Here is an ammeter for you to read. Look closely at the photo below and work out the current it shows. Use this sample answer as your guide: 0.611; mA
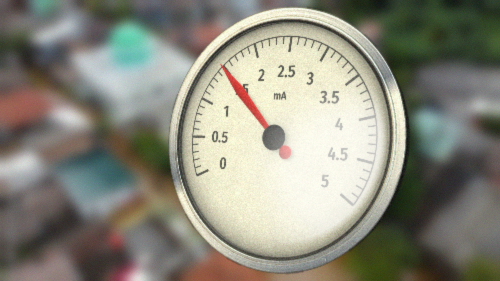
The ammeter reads 1.5; mA
